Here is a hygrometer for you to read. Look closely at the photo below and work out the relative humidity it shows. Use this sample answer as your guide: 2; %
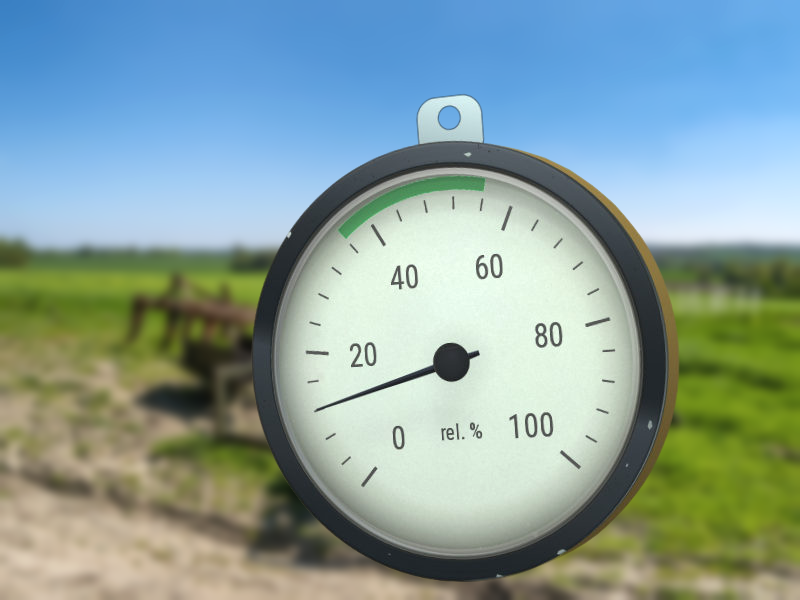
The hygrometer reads 12; %
